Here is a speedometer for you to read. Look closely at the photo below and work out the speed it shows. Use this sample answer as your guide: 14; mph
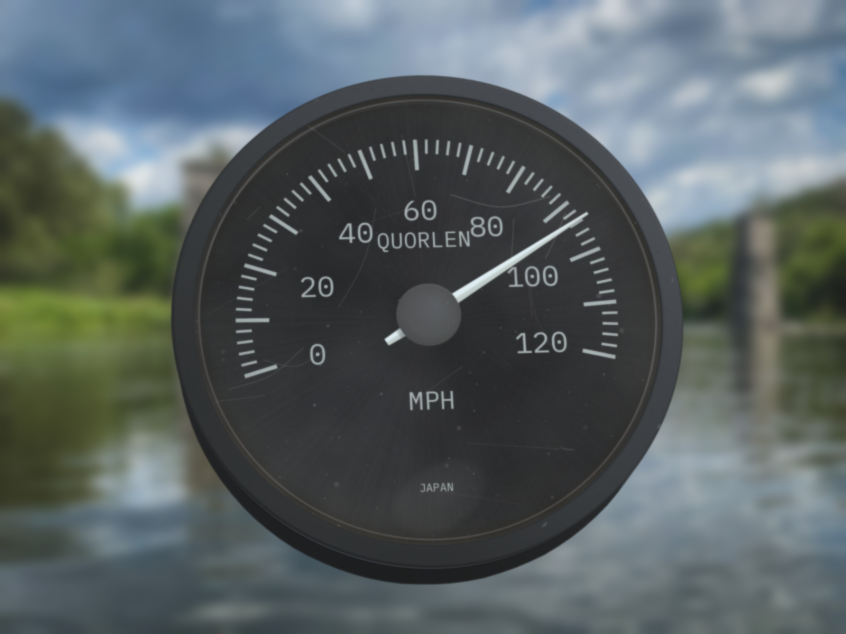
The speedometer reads 94; mph
